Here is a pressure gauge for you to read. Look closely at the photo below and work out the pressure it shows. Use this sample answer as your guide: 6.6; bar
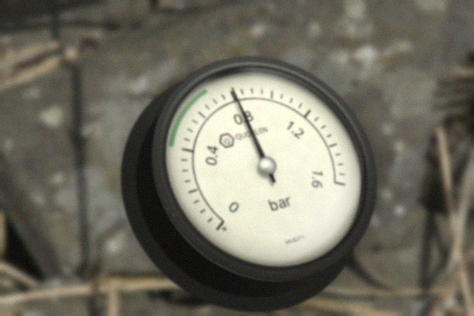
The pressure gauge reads 0.8; bar
